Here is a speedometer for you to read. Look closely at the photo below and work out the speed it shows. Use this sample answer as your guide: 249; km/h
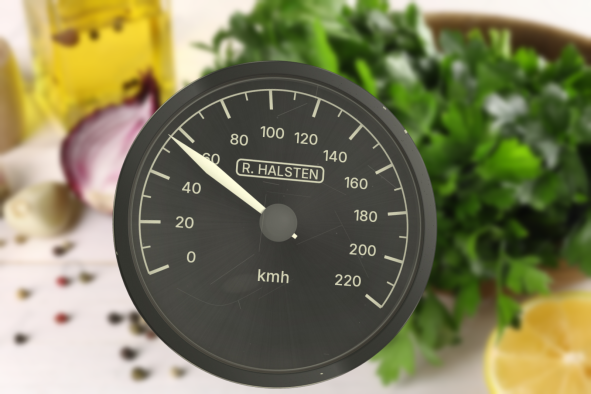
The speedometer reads 55; km/h
